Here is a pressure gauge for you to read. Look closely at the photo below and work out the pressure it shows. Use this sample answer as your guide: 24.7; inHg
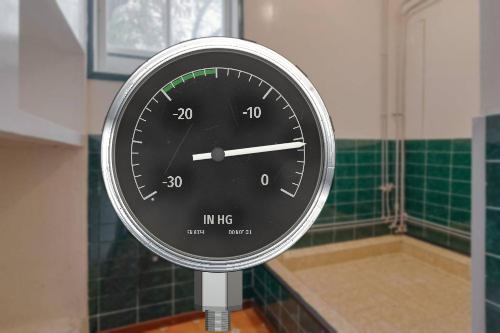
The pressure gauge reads -4.5; inHg
